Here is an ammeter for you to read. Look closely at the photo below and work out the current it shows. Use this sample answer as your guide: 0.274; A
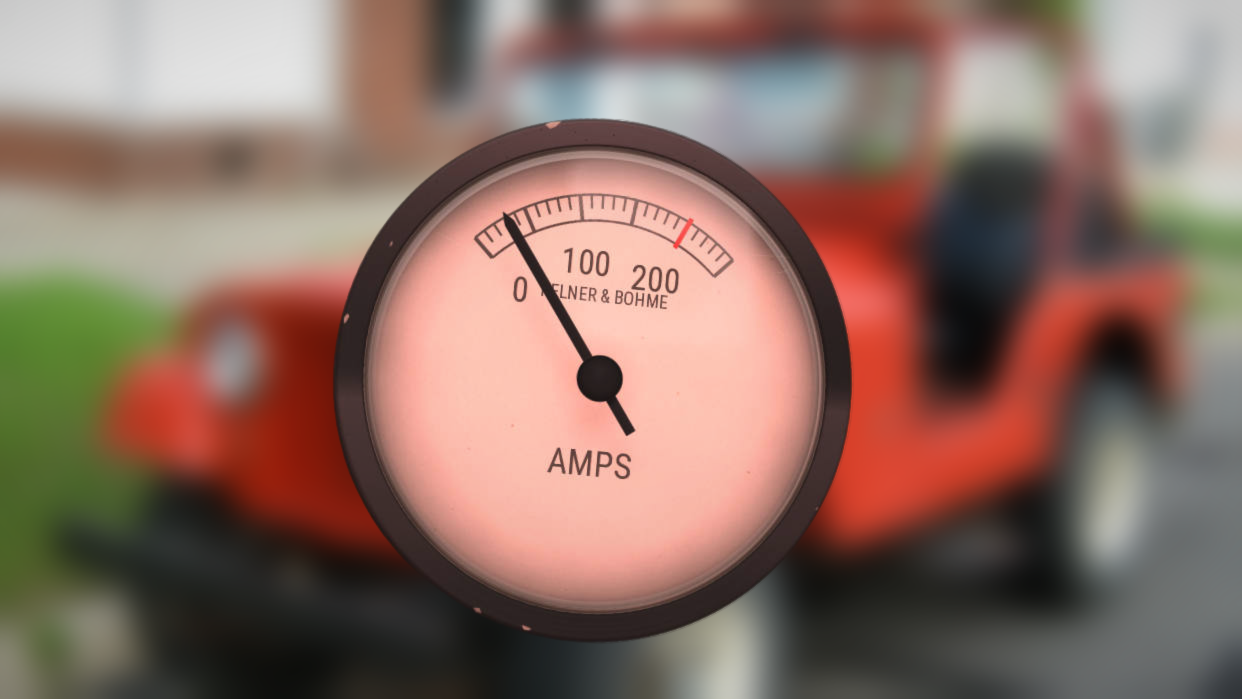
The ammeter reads 30; A
